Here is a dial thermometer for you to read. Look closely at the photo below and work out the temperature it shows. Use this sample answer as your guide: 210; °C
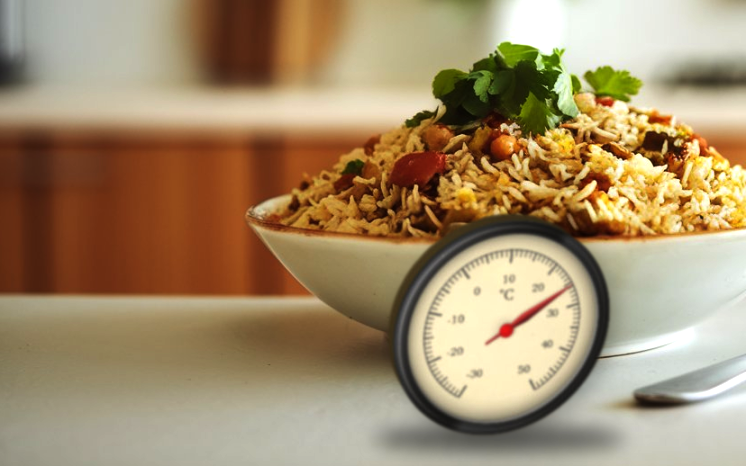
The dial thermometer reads 25; °C
